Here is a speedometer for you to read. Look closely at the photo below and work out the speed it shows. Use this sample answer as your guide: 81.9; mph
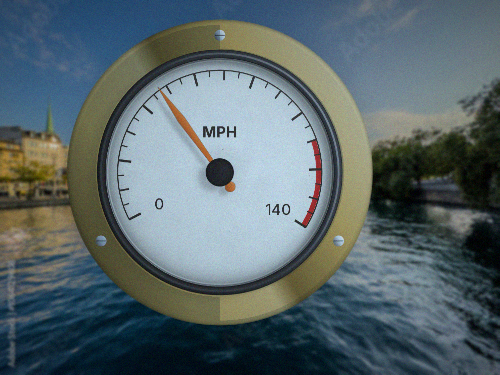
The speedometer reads 47.5; mph
